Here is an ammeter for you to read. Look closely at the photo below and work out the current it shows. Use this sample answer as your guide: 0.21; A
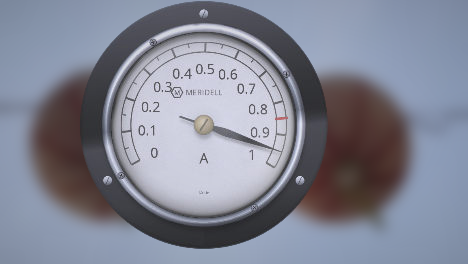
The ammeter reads 0.95; A
